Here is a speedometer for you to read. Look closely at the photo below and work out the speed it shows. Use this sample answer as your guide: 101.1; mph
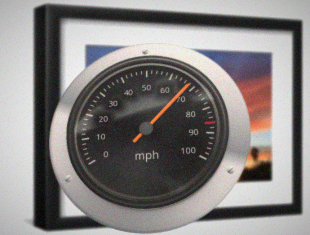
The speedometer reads 68; mph
